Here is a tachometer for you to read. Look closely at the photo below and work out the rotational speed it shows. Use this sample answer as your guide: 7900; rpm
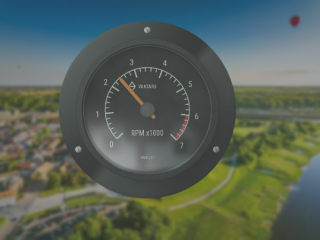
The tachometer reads 2400; rpm
